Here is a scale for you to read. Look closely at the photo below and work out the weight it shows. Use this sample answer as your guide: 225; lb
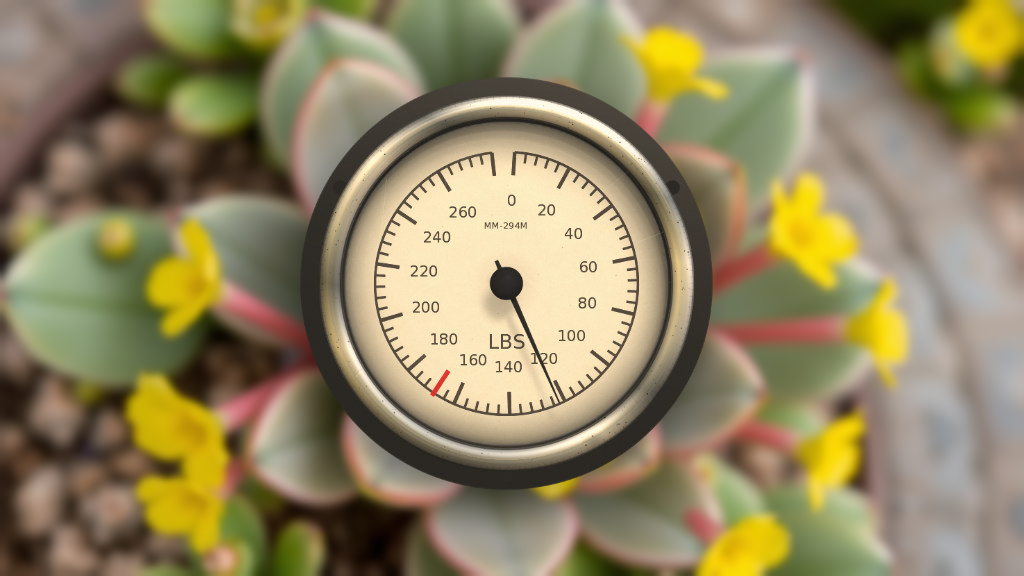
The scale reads 122; lb
